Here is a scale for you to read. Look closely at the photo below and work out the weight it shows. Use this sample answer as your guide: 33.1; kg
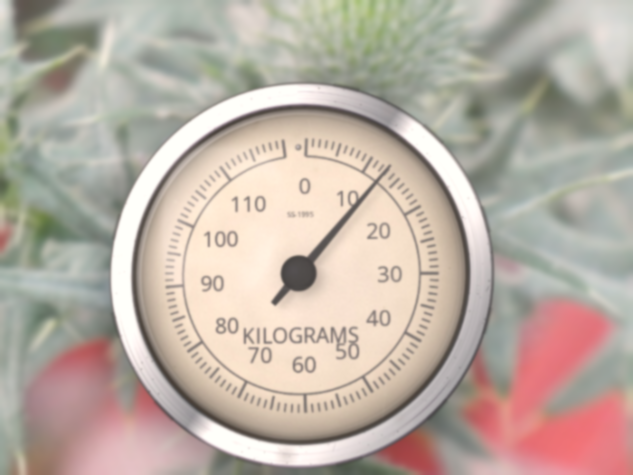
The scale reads 13; kg
